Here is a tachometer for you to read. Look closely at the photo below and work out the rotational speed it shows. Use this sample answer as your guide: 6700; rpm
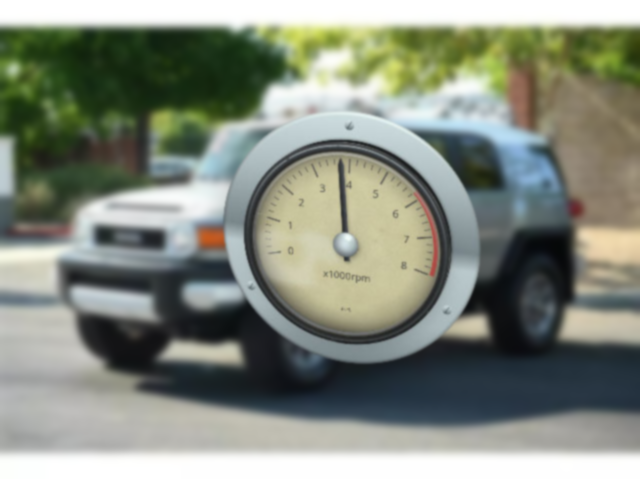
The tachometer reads 3800; rpm
